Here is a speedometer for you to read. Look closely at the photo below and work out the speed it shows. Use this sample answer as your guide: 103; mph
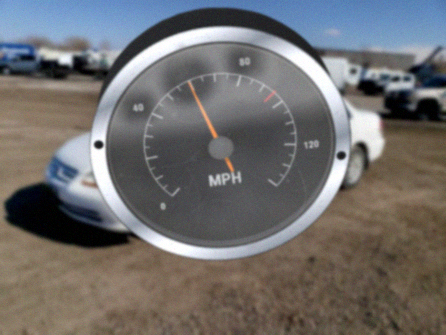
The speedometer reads 60; mph
